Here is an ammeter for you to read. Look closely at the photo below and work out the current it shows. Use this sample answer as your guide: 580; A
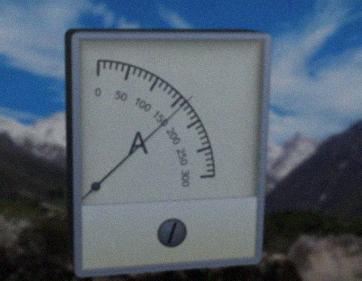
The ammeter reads 160; A
